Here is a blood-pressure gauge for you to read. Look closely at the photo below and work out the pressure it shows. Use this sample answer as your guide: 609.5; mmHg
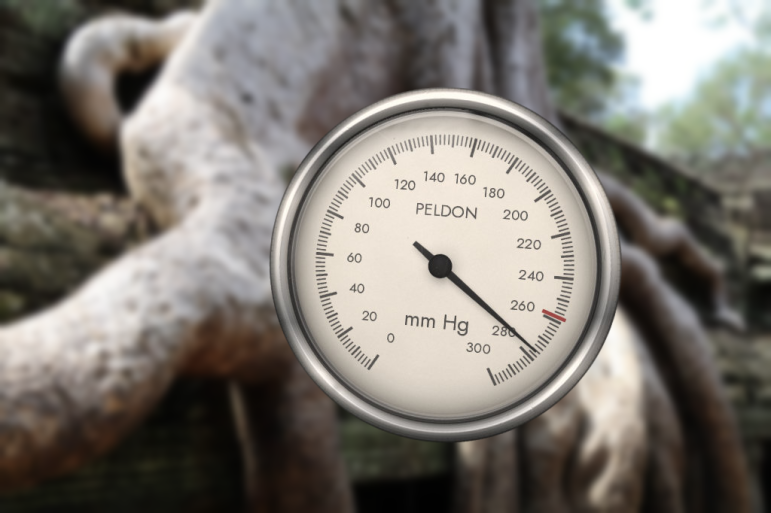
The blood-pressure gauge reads 276; mmHg
